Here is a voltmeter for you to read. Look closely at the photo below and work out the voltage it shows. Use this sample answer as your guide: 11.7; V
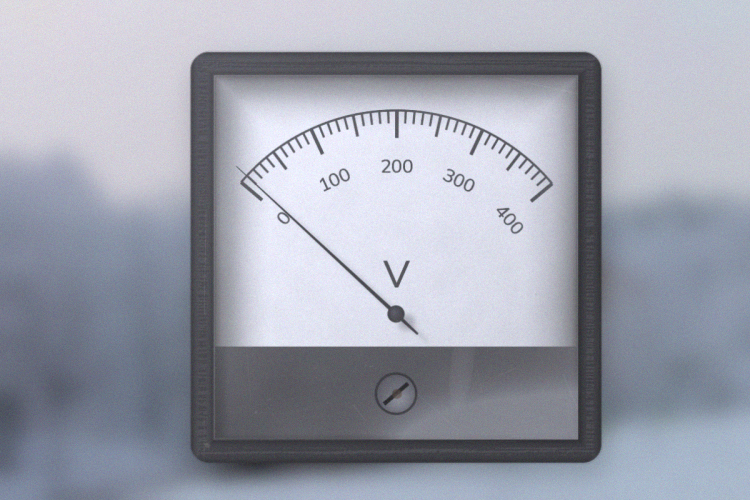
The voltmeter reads 10; V
